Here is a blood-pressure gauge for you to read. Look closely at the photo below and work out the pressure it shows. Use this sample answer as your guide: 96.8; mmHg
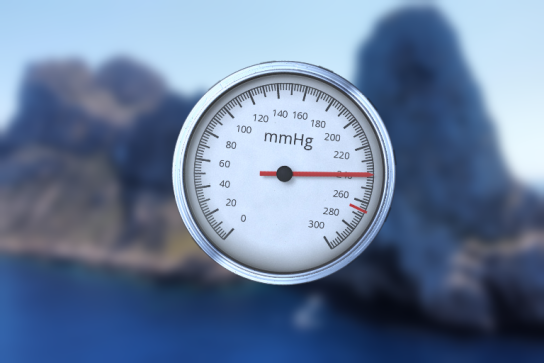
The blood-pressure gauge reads 240; mmHg
